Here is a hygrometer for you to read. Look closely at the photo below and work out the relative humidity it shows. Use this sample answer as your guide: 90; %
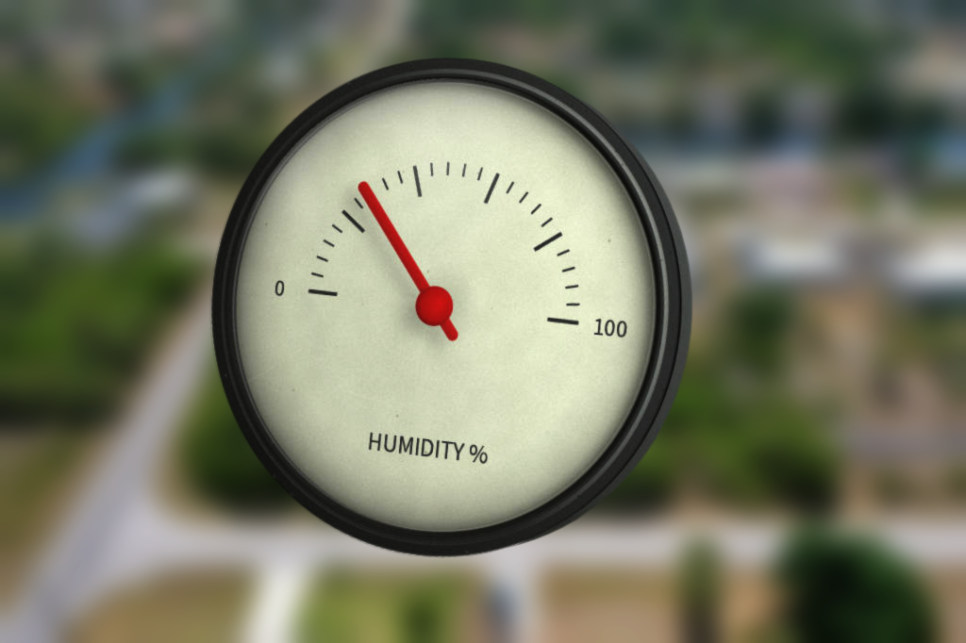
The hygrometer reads 28; %
